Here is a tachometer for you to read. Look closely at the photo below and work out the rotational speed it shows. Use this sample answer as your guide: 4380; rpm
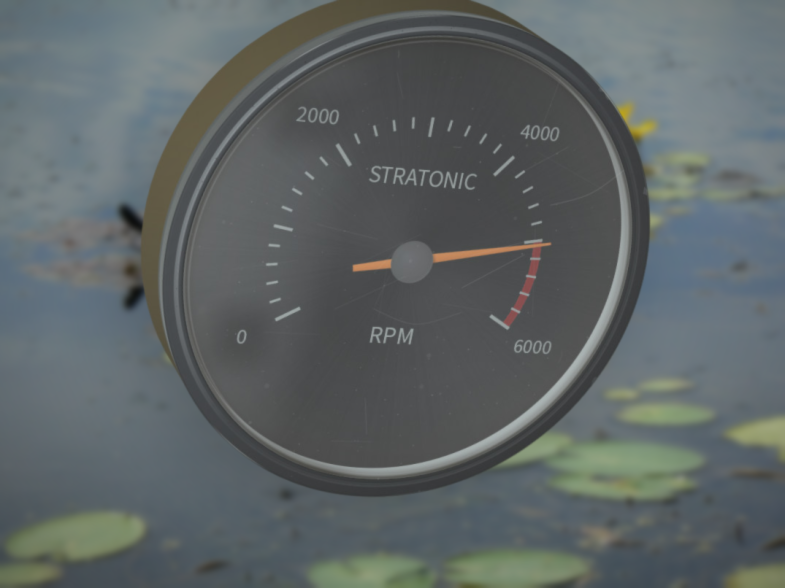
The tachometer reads 5000; rpm
